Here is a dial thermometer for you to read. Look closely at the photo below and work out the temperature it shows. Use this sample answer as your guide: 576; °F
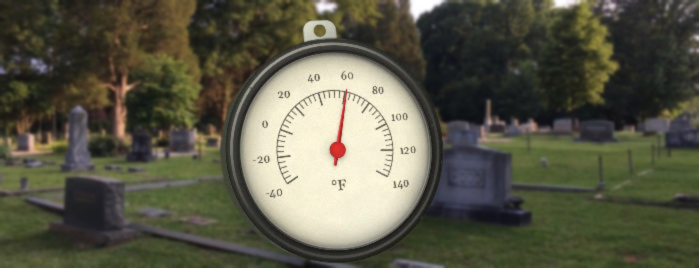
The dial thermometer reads 60; °F
